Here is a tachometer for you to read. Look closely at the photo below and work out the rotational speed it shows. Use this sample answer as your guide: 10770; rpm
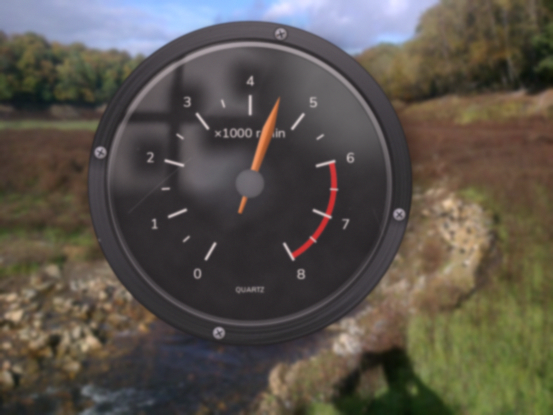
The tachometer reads 4500; rpm
